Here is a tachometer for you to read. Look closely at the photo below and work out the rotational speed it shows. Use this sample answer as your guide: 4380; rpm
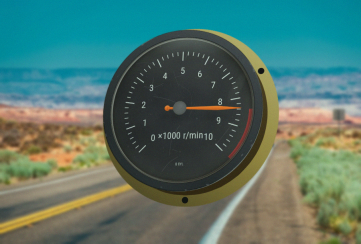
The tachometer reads 8400; rpm
